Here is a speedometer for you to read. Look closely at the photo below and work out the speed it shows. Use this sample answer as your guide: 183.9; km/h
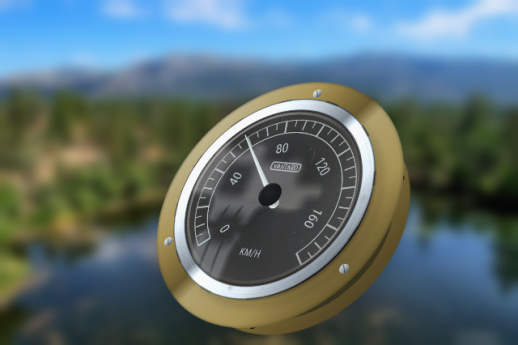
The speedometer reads 60; km/h
